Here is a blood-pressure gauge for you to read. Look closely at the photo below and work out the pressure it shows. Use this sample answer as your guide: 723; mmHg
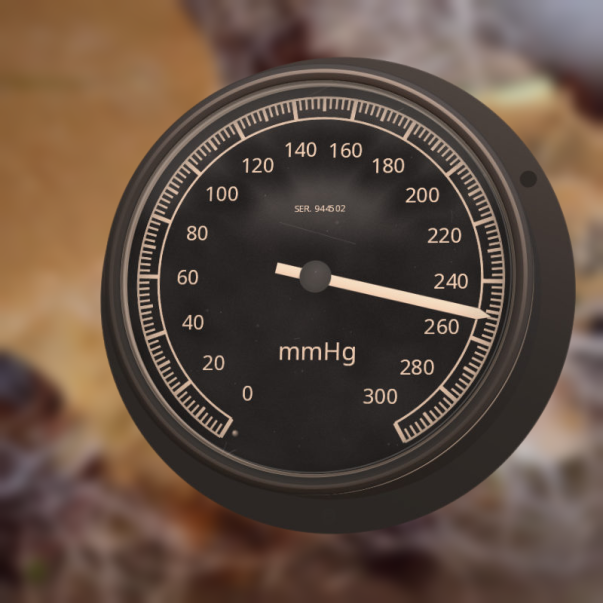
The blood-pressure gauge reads 252; mmHg
